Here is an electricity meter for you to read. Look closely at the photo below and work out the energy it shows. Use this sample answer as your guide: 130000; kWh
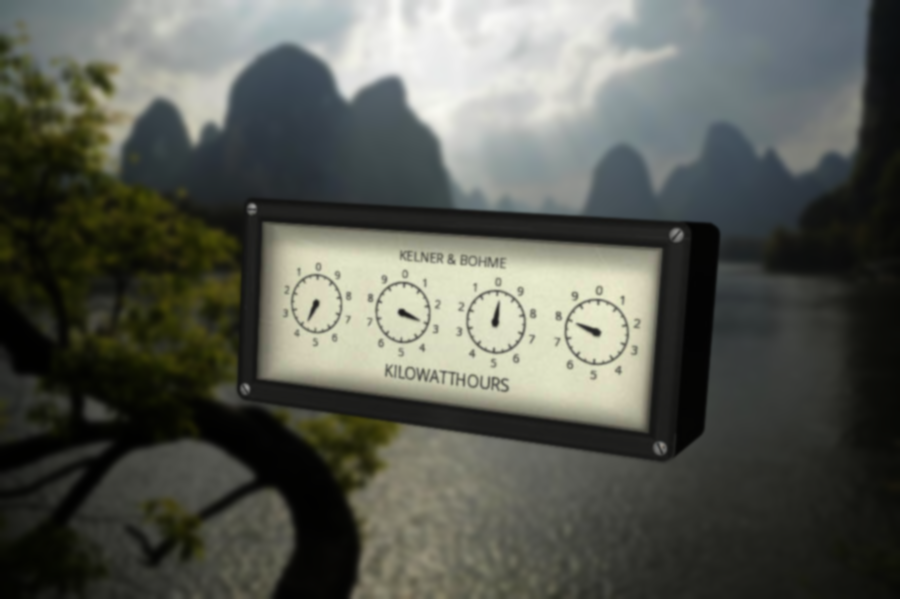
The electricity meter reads 4298; kWh
